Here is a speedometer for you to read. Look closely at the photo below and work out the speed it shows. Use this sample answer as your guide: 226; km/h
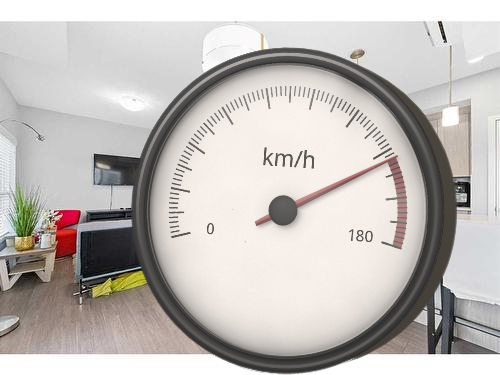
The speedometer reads 144; km/h
